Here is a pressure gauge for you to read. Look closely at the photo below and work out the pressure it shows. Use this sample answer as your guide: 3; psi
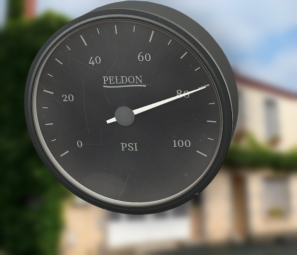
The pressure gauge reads 80; psi
